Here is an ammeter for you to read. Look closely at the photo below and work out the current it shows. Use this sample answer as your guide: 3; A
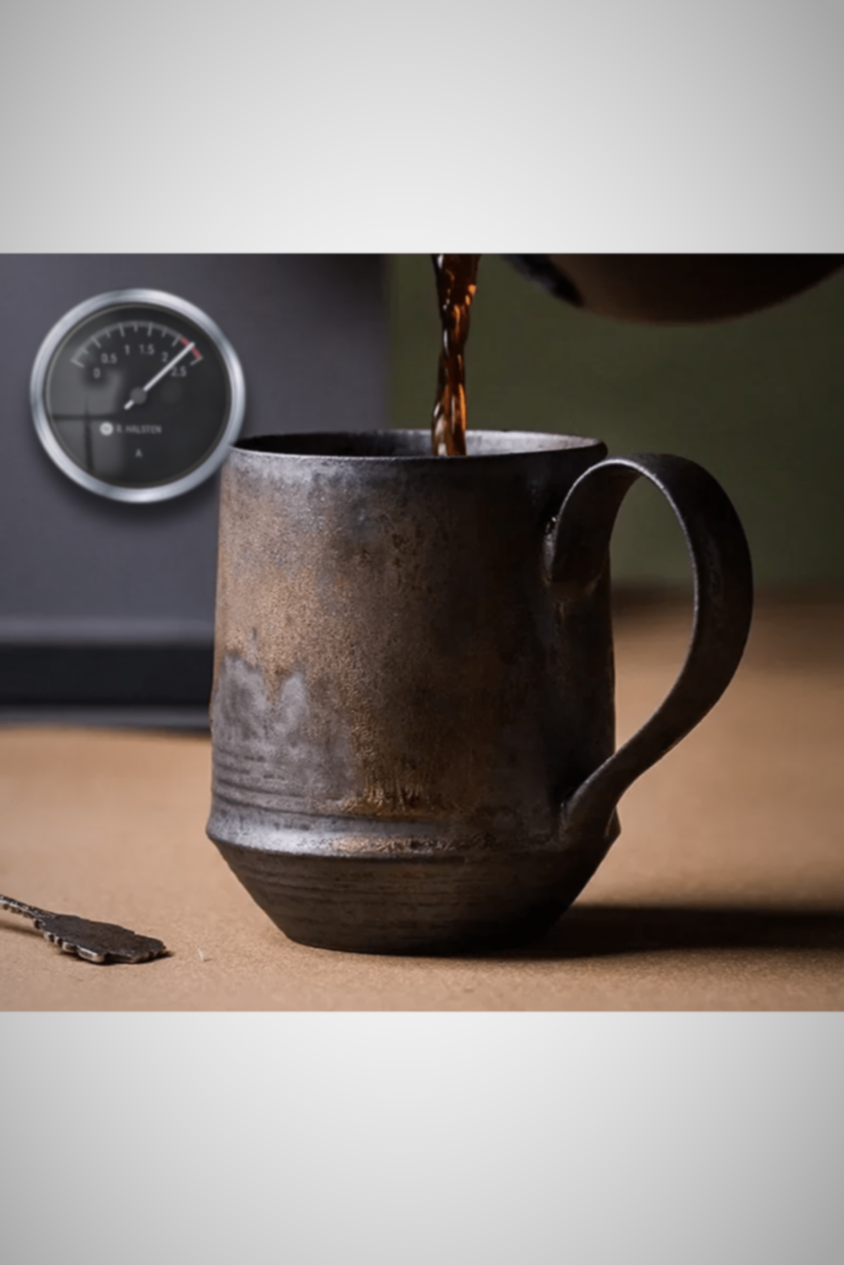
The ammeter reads 2.25; A
